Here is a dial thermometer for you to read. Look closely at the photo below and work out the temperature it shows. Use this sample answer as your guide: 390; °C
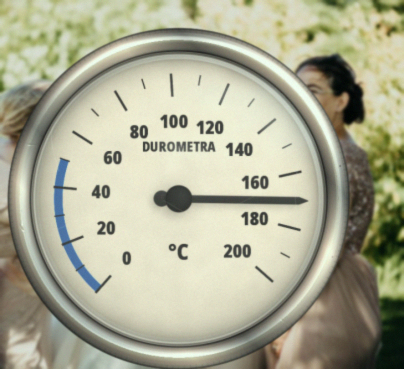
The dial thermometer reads 170; °C
